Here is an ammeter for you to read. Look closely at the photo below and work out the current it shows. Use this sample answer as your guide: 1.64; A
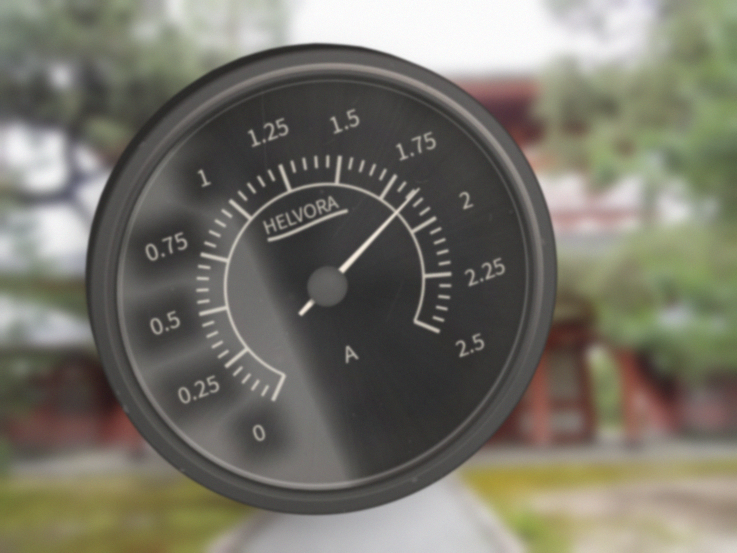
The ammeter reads 1.85; A
